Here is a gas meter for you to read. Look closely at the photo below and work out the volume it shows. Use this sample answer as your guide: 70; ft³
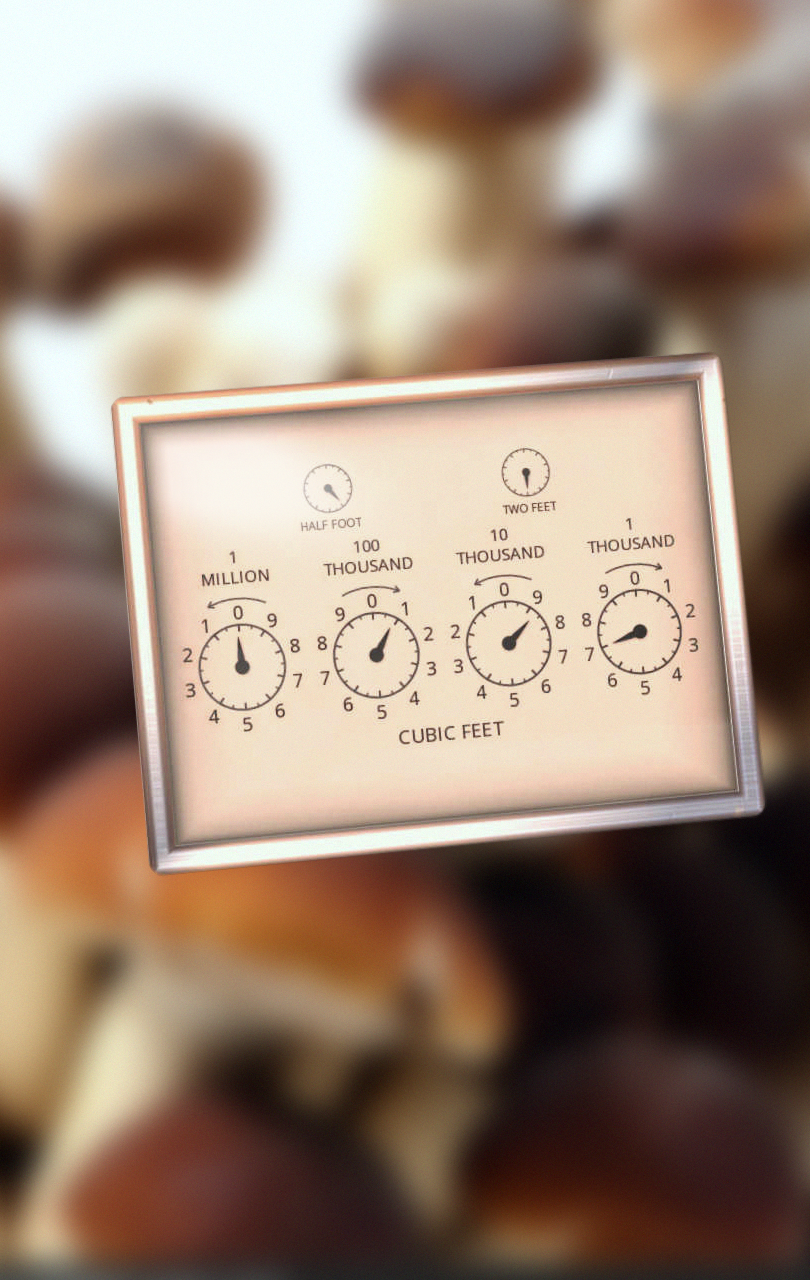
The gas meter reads 8700; ft³
